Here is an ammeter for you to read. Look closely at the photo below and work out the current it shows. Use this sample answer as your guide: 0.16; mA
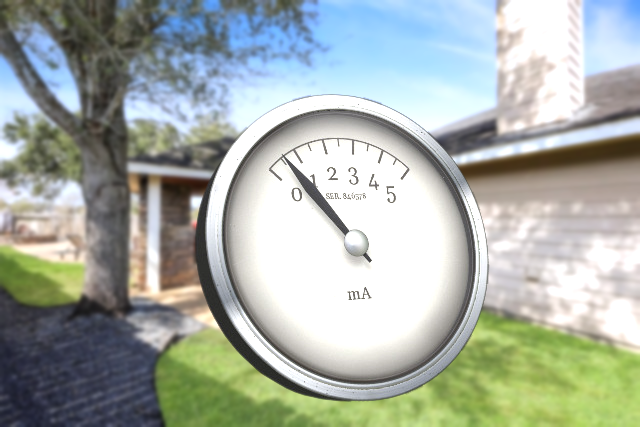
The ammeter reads 0.5; mA
